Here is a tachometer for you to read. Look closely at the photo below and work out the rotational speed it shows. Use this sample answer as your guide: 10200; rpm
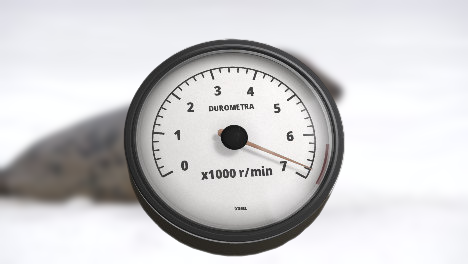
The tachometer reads 6800; rpm
